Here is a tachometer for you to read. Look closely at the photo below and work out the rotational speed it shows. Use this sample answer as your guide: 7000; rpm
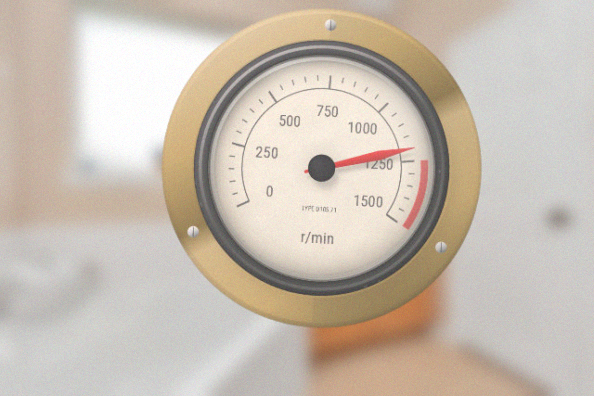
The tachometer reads 1200; rpm
